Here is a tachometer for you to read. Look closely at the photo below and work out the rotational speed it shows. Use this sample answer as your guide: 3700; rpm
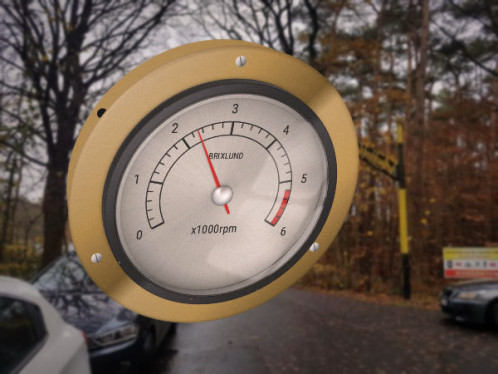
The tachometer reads 2300; rpm
